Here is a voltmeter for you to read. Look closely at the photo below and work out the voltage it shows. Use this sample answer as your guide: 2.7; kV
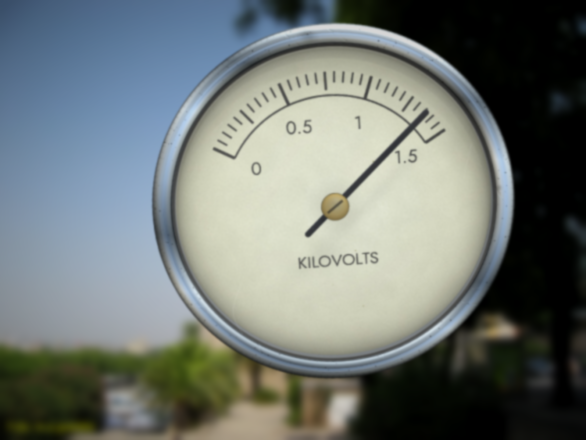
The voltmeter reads 1.35; kV
